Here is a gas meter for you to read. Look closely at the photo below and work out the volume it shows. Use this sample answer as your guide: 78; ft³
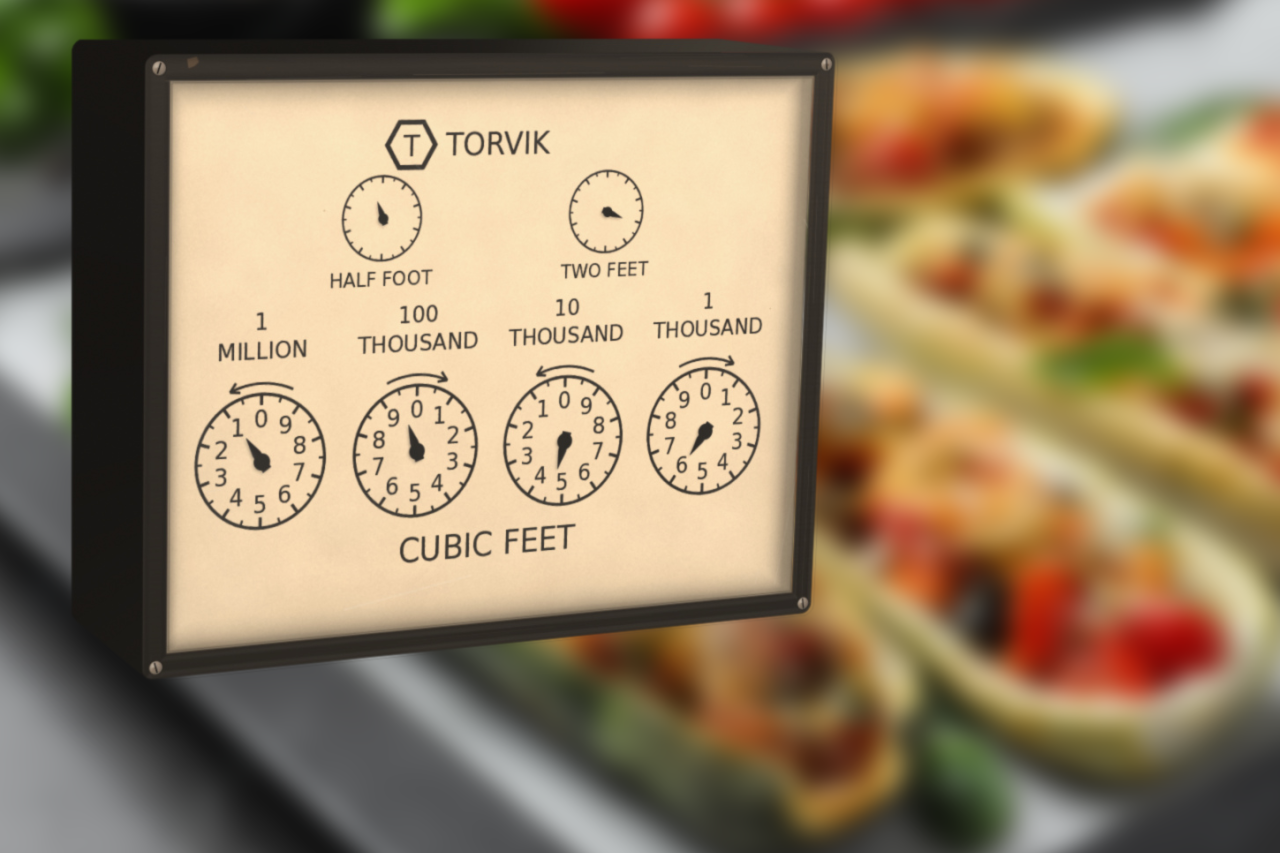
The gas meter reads 94600; ft³
